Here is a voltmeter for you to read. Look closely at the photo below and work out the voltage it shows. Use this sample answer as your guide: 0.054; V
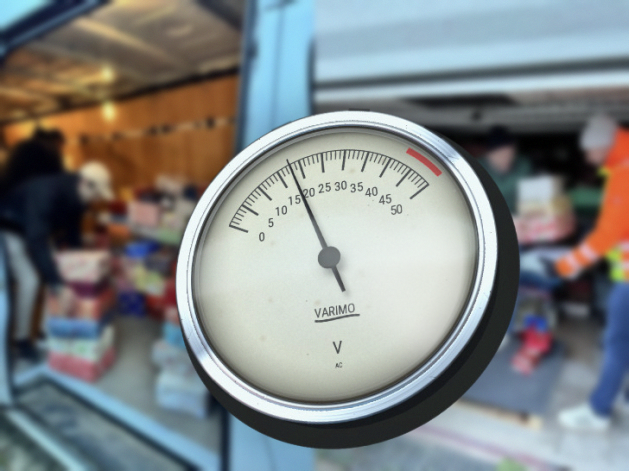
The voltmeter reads 18; V
